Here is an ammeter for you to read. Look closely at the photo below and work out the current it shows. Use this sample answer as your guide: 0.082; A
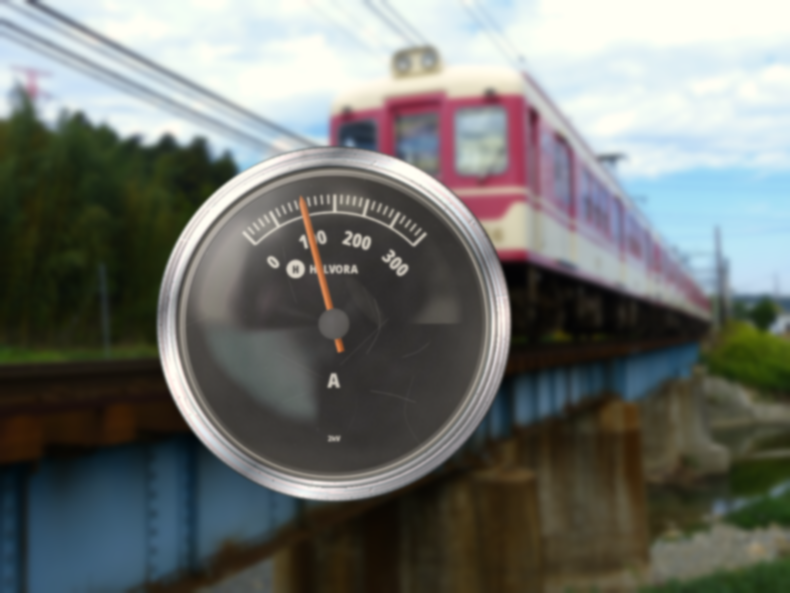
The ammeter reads 100; A
